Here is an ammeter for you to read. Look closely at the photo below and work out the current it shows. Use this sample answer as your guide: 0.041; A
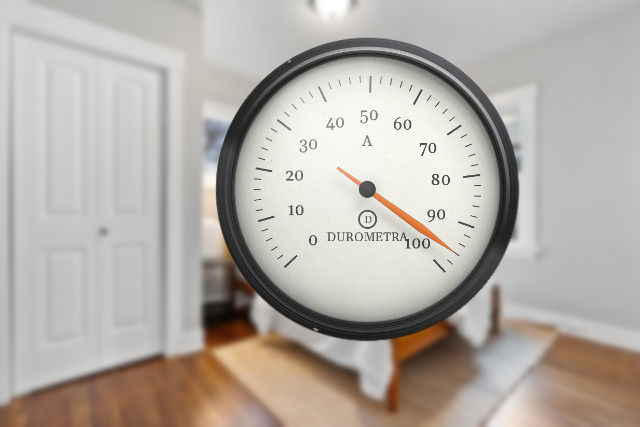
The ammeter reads 96; A
